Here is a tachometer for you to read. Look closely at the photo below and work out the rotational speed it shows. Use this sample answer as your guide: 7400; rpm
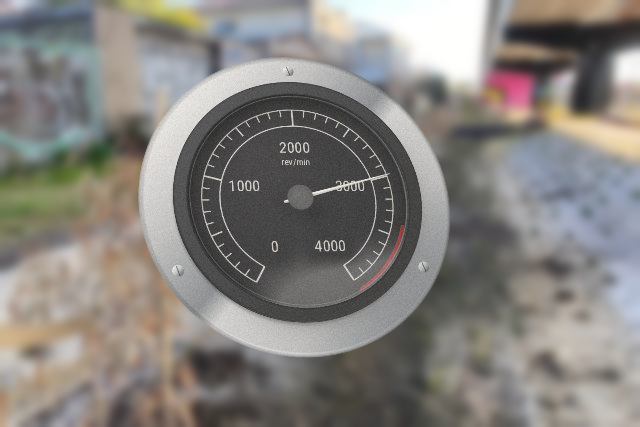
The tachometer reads 3000; rpm
